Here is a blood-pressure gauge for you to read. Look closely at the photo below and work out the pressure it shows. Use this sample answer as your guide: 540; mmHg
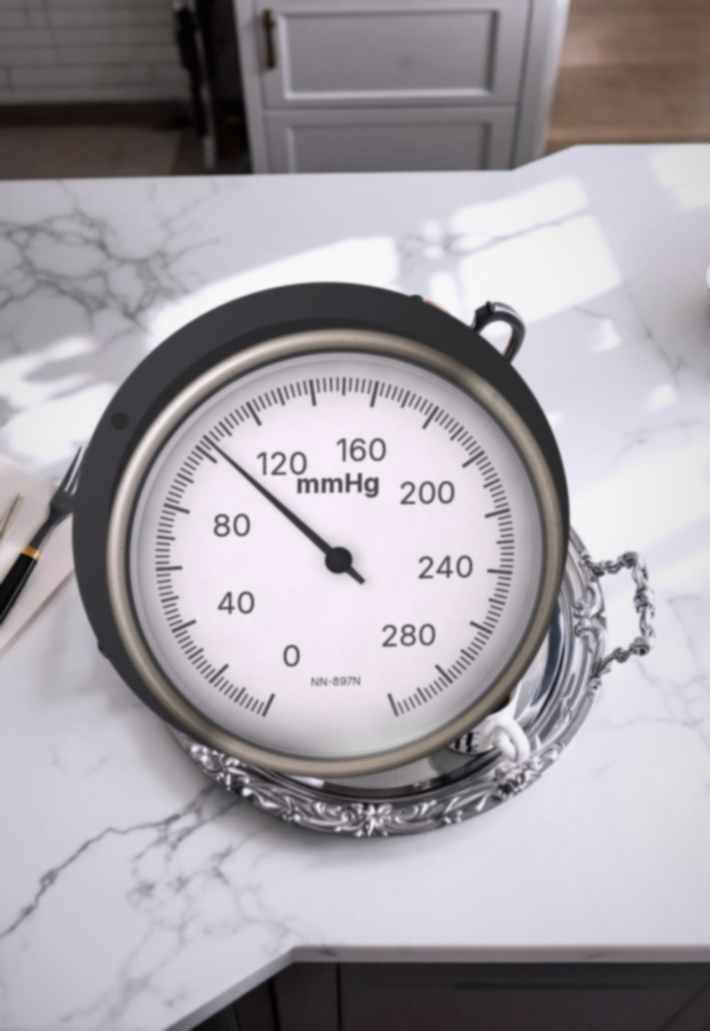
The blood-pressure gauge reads 104; mmHg
